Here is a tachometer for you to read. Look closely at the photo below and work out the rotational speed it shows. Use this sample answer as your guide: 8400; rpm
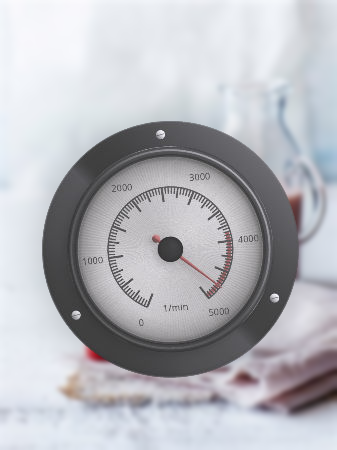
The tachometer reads 4750; rpm
